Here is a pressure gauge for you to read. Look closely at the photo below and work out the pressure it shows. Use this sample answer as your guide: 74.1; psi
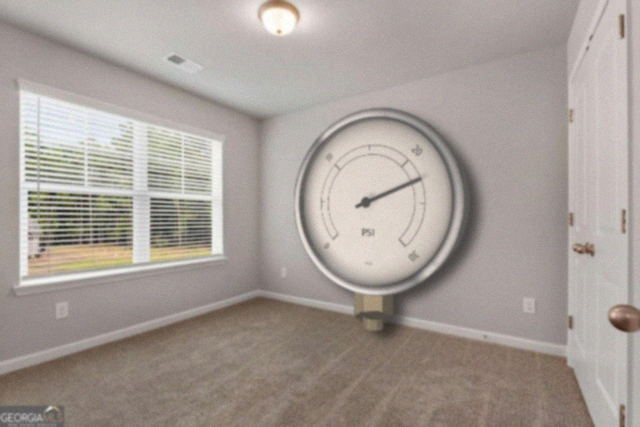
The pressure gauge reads 22.5; psi
